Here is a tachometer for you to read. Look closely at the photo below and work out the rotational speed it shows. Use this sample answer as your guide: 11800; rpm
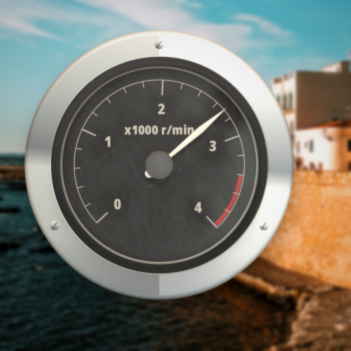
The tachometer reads 2700; rpm
